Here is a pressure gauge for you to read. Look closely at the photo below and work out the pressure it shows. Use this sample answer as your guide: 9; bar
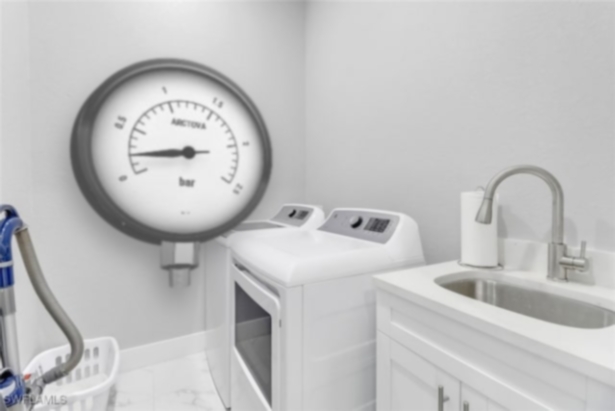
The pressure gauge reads 0.2; bar
